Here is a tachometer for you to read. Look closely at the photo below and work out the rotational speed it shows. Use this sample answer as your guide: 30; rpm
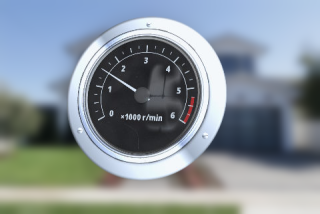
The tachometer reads 1500; rpm
